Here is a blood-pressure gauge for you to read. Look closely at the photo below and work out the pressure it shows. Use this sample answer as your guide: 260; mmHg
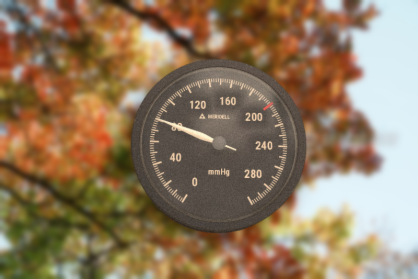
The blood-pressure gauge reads 80; mmHg
